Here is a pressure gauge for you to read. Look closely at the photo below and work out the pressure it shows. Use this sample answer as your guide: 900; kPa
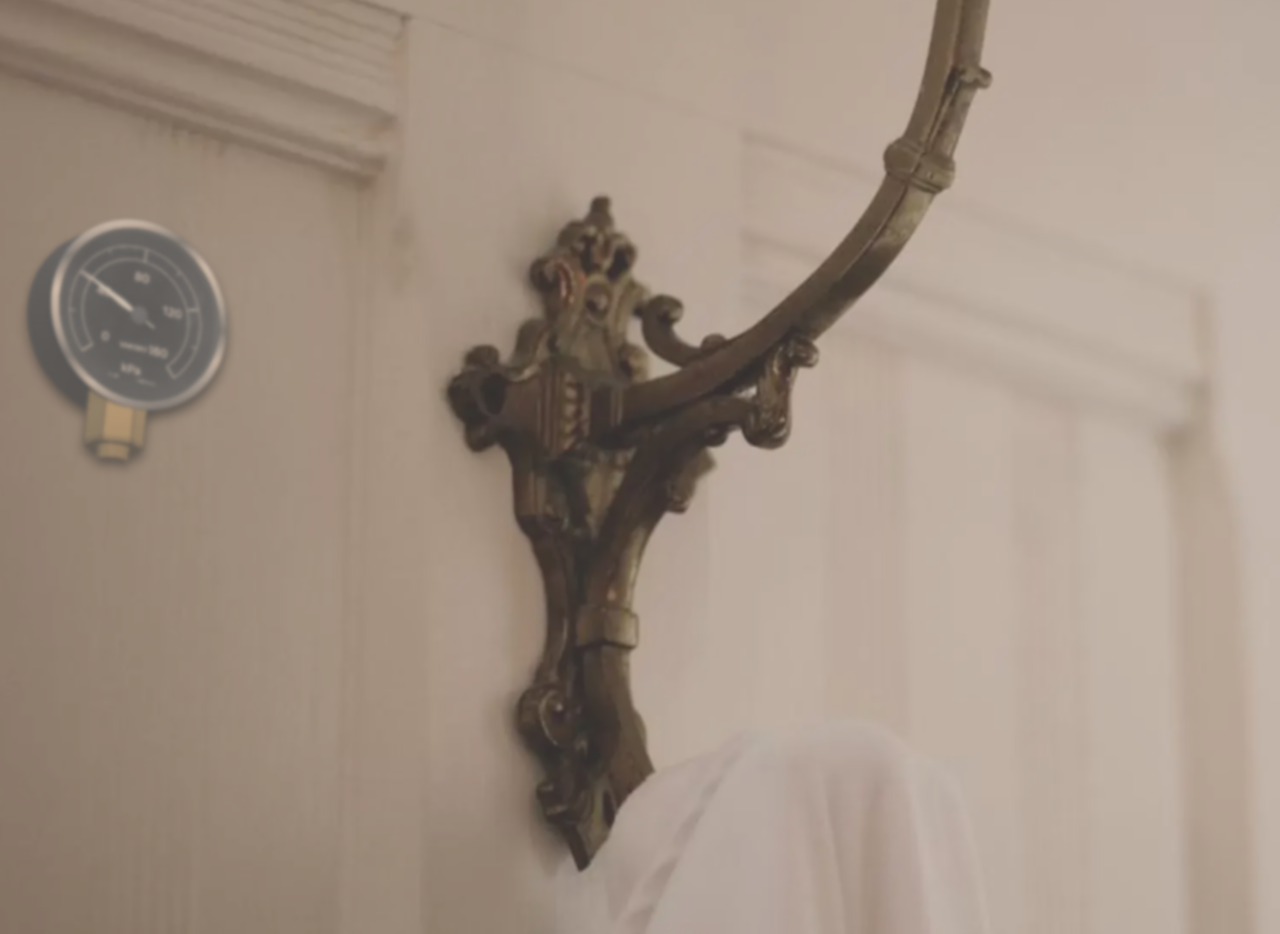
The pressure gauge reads 40; kPa
